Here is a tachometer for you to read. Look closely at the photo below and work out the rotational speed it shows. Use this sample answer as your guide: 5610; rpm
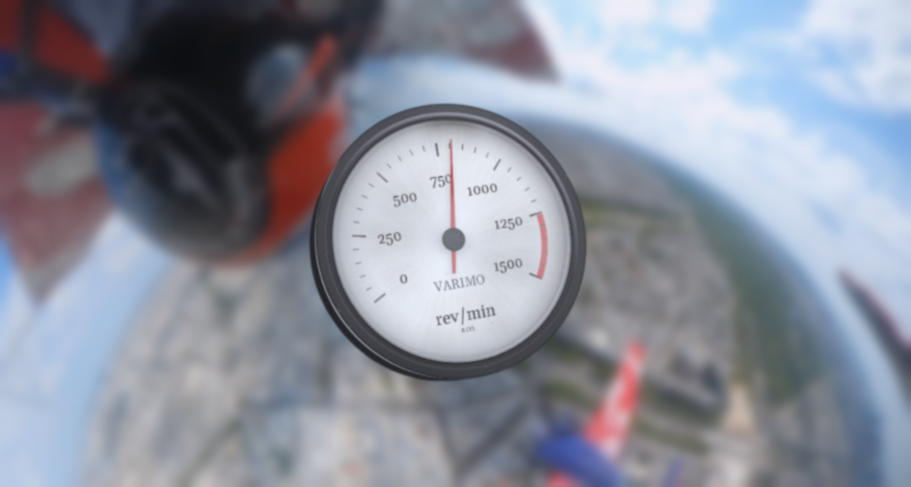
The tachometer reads 800; rpm
